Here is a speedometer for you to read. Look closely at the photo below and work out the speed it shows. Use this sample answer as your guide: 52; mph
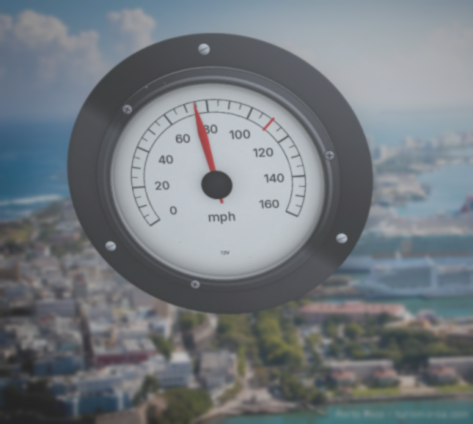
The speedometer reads 75; mph
